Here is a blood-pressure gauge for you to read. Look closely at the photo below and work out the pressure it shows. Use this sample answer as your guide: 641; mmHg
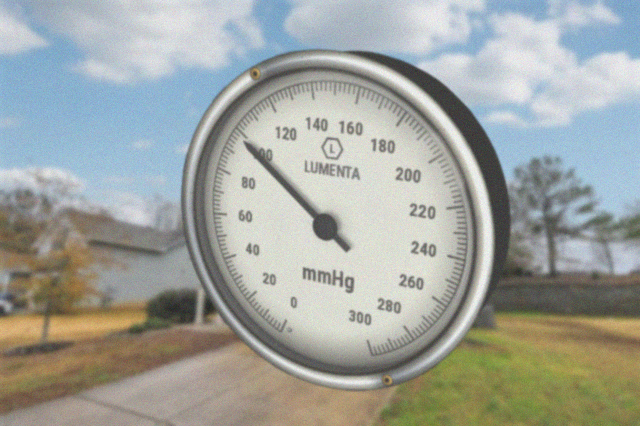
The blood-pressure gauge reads 100; mmHg
